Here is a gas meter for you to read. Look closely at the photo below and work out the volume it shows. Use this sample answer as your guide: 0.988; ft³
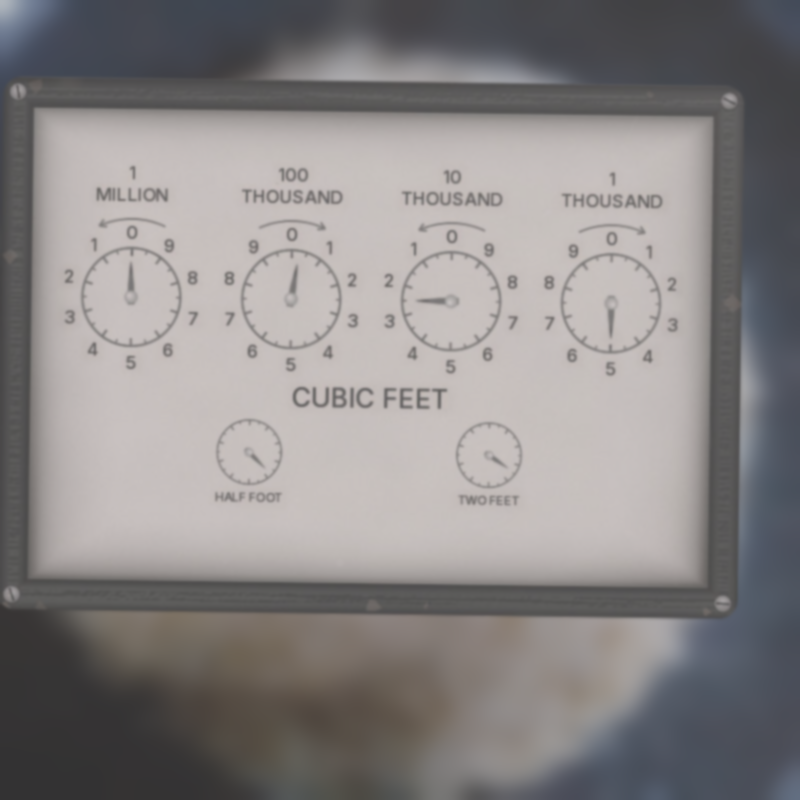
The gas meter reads 2500; ft³
